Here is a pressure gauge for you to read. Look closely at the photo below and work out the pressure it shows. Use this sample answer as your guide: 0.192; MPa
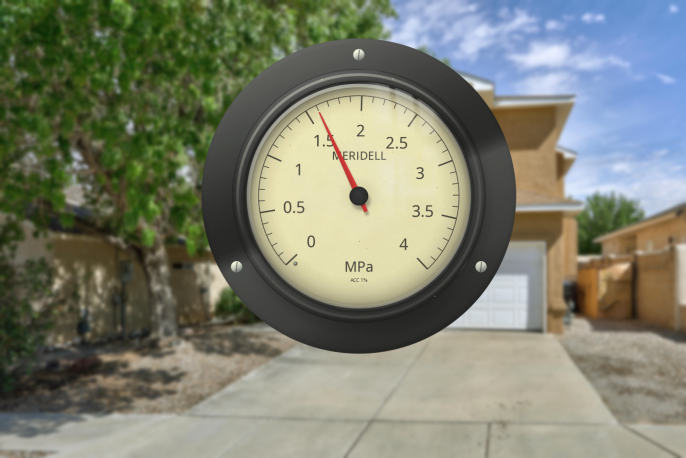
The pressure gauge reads 1.6; MPa
